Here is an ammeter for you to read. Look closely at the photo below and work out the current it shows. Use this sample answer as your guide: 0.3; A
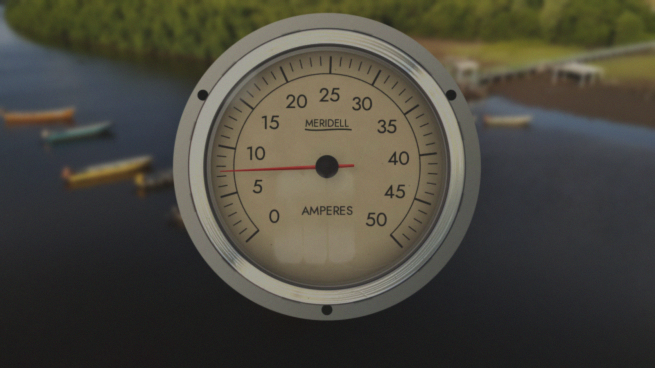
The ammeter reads 7.5; A
